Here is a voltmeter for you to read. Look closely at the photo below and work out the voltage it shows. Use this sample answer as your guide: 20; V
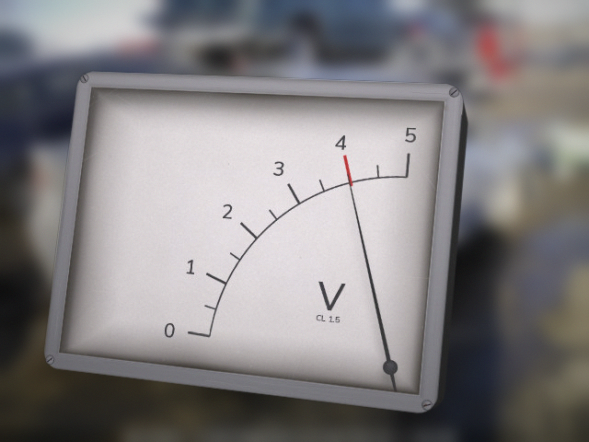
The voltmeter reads 4; V
